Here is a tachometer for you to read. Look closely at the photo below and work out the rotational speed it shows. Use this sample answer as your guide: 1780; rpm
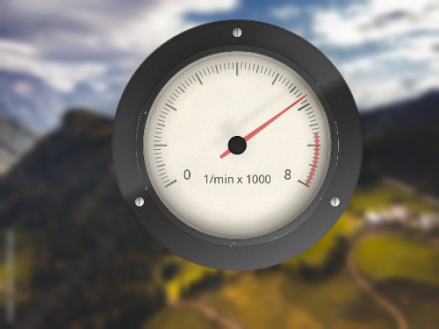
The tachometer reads 5800; rpm
